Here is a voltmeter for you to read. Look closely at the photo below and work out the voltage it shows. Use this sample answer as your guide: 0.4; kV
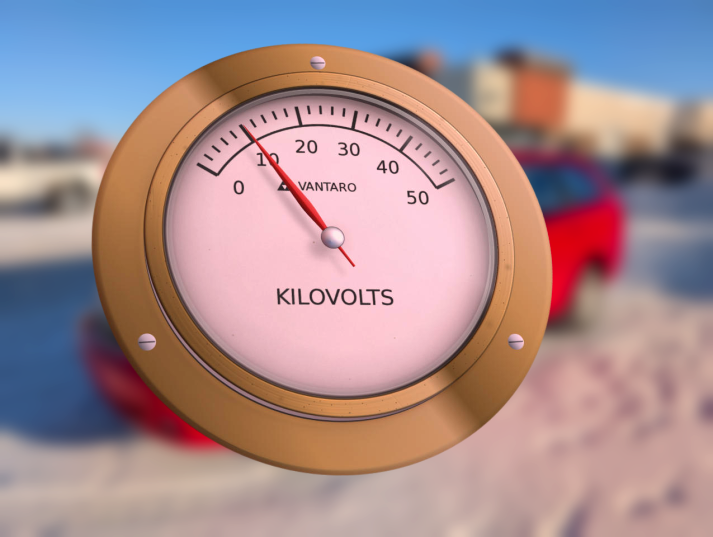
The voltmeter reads 10; kV
